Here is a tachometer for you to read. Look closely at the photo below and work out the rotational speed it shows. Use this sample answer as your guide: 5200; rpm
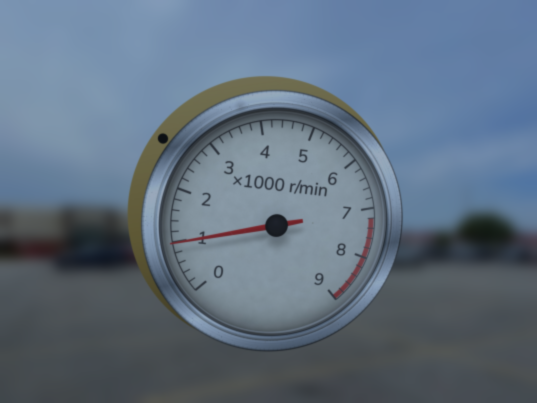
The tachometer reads 1000; rpm
